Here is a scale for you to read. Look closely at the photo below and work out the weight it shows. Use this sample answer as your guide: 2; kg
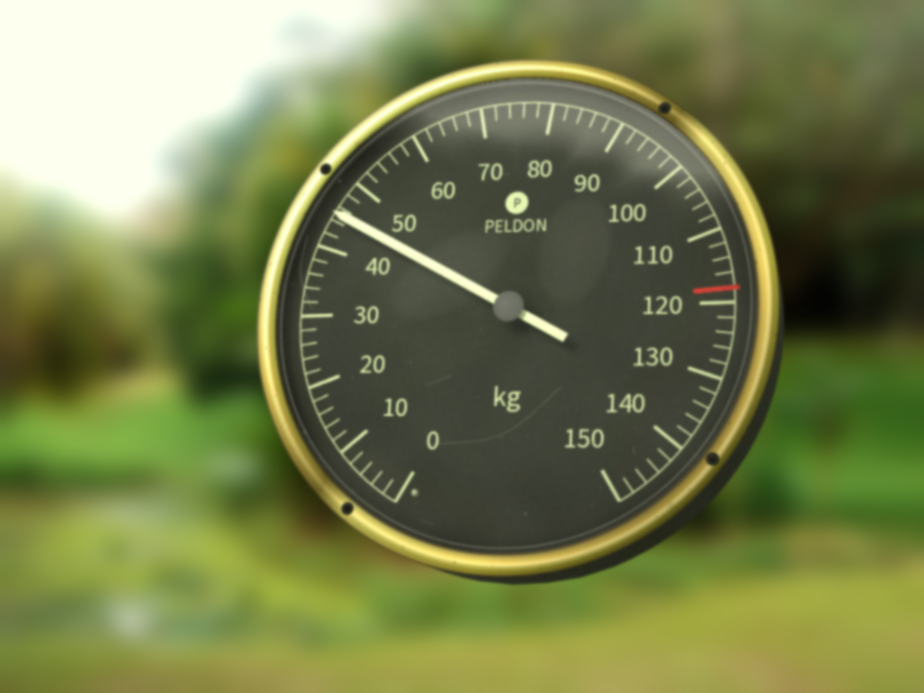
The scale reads 45; kg
